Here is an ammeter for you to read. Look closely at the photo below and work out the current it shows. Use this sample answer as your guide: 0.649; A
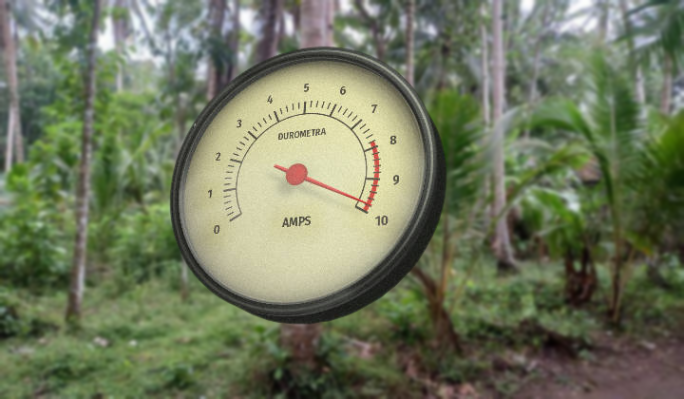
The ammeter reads 9.8; A
